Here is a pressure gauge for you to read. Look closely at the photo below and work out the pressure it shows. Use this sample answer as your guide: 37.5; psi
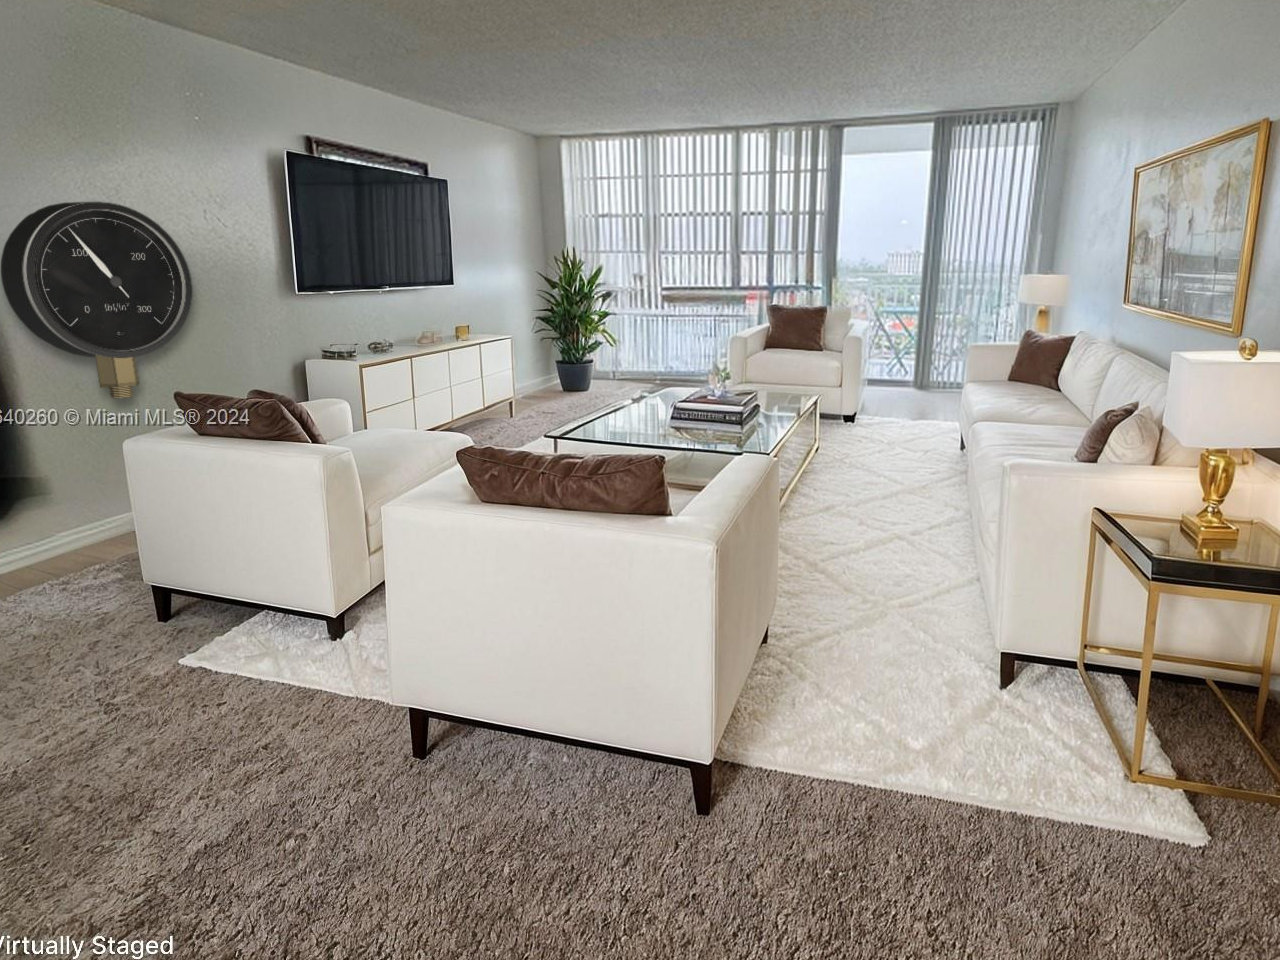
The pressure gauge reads 110; psi
